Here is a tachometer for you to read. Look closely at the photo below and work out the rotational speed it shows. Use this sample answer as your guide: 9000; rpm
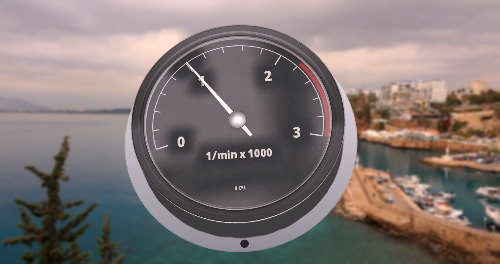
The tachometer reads 1000; rpm
